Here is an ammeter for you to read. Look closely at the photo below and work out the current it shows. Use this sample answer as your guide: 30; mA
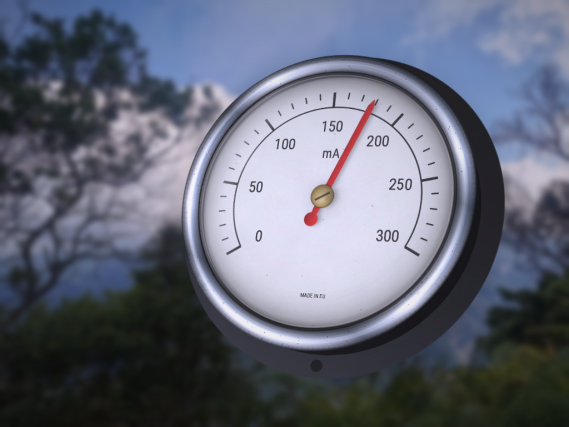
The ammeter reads 180; mA
